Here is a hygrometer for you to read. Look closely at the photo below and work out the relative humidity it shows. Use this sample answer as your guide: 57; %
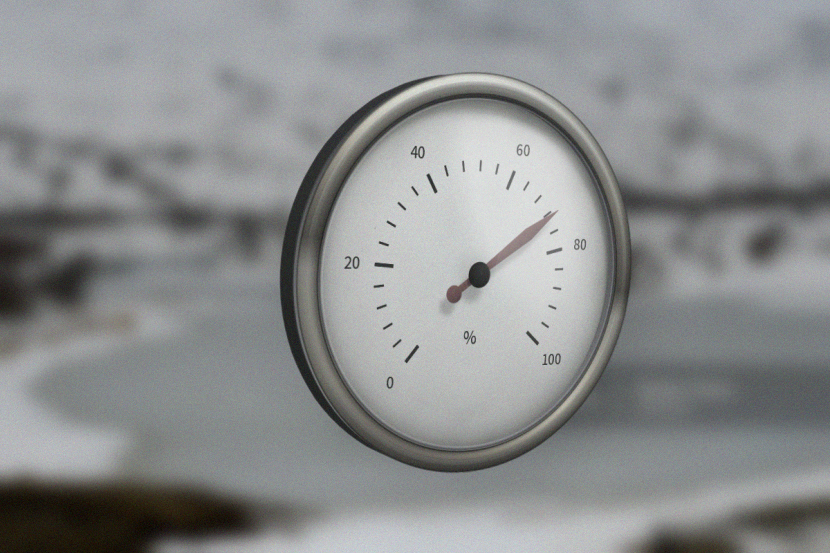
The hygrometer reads 72; %
